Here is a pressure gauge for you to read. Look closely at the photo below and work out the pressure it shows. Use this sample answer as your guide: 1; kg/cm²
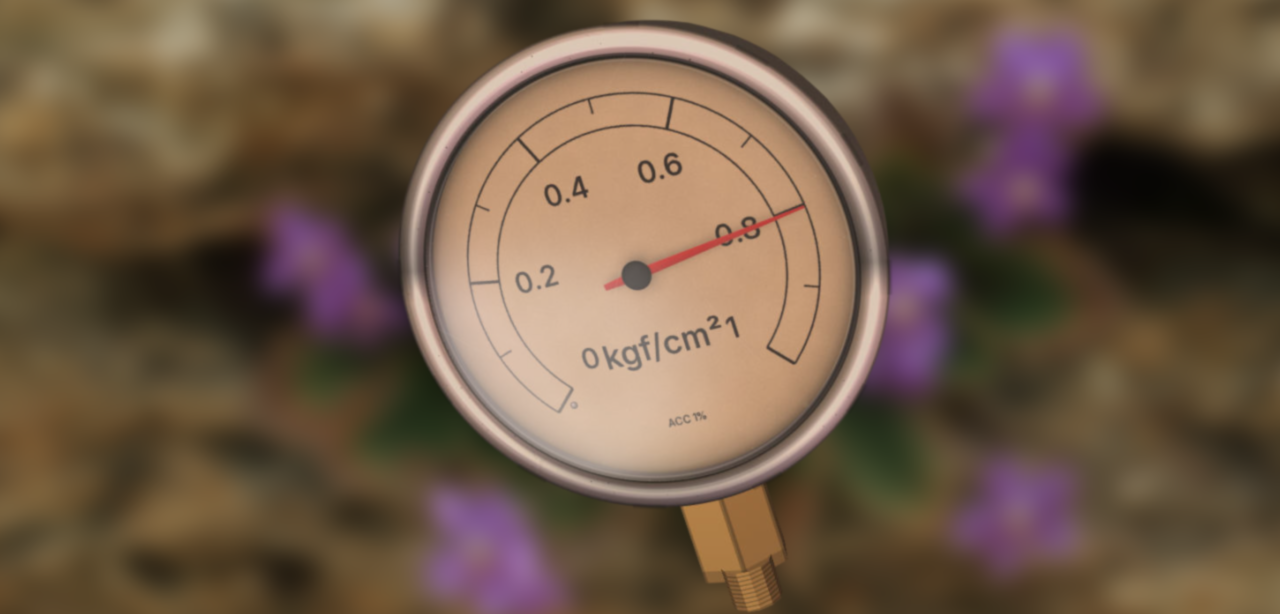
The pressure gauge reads 0.8; kg/cm²
